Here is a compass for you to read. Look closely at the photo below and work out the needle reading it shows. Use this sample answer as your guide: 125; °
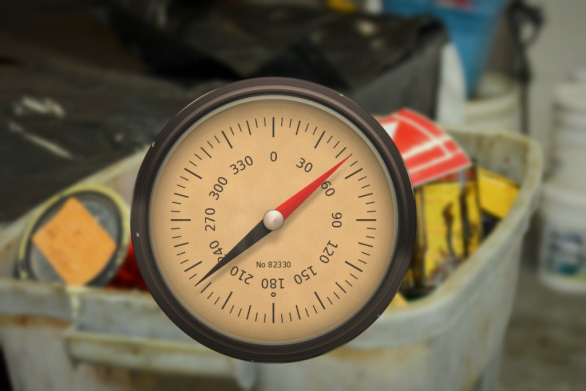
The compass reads 50; °
